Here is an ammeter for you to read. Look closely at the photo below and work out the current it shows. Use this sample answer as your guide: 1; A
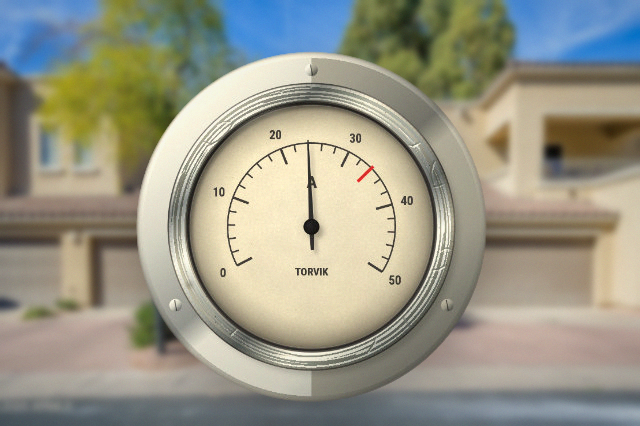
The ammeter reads 24; A
